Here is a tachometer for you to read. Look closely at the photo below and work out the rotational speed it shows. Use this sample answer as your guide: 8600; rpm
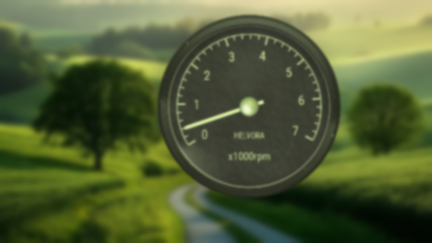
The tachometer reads 400; rpm
